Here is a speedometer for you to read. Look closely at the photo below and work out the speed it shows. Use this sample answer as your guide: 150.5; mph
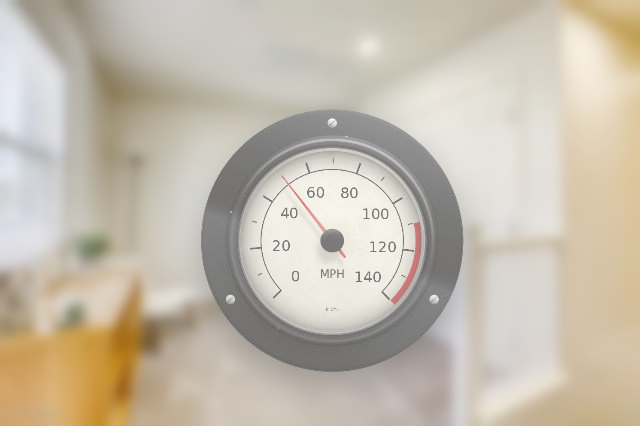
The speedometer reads 50; mph
